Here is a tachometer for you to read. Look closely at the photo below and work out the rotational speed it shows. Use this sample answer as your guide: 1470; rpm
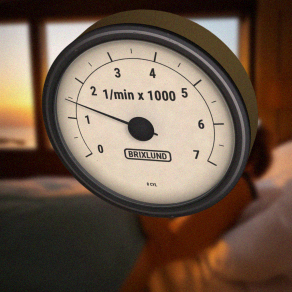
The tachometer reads 1500; rpm
